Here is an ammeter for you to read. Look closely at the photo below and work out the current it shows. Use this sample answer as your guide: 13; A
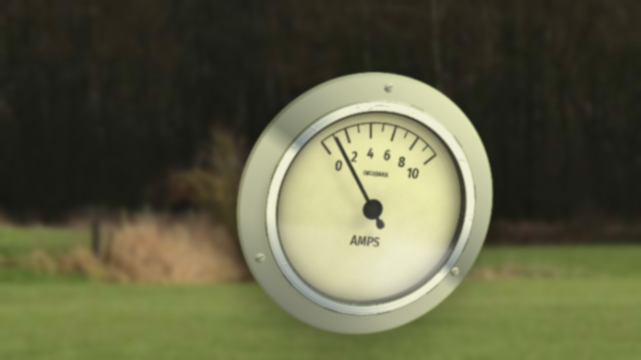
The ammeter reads 1; A
